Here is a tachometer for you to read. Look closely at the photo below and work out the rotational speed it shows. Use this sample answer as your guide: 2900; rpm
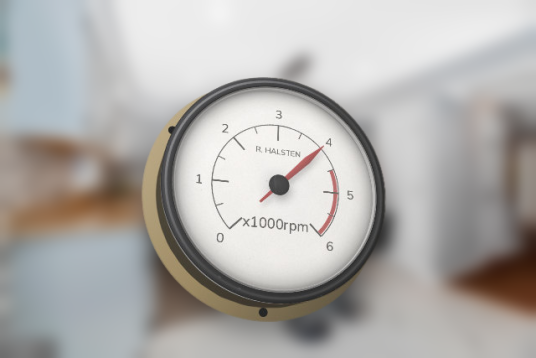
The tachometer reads 4000; rpm
